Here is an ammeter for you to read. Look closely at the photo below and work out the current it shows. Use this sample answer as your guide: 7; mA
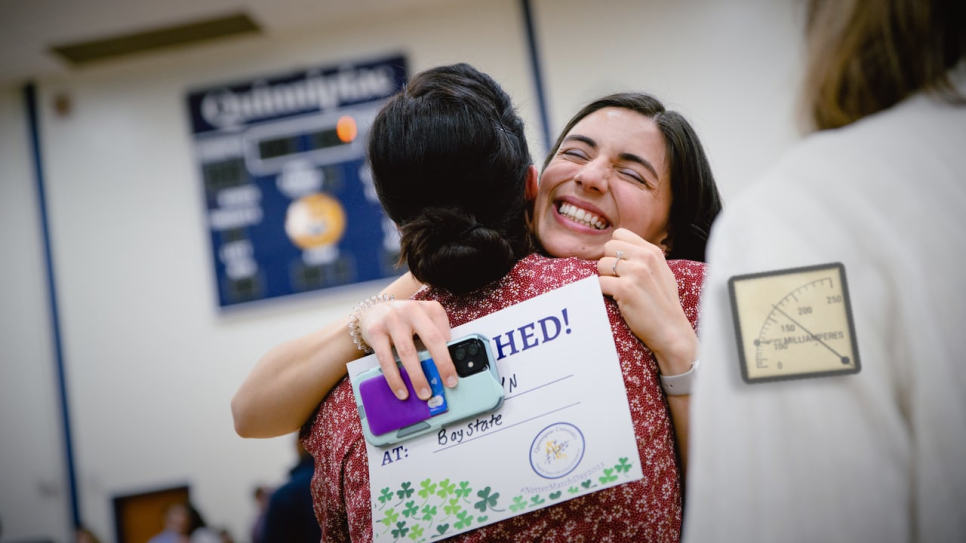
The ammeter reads 170; mA
